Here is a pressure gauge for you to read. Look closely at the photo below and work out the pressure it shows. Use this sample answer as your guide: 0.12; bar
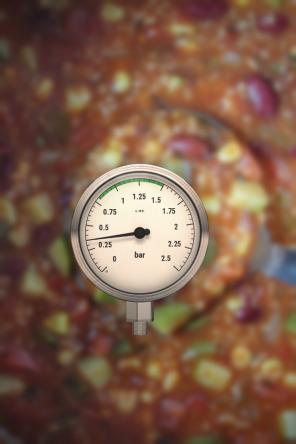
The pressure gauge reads 0.35; bar
